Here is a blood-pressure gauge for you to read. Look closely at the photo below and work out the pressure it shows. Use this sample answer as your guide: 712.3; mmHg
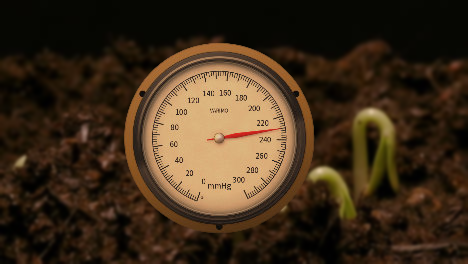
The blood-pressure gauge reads 230; mmHg
